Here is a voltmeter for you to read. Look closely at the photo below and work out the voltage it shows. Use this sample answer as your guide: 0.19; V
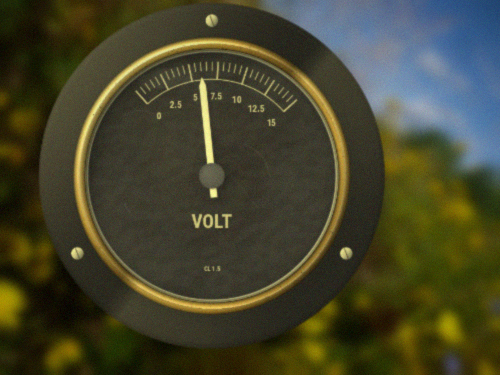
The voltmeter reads 6; V
